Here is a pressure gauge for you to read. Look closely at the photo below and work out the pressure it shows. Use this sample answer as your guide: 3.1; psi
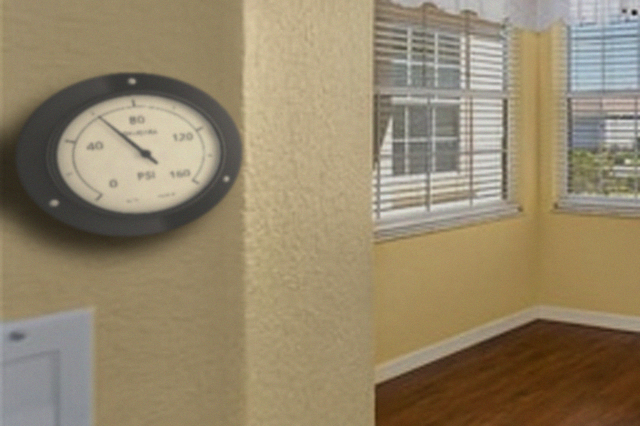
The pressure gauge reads 60; psi
